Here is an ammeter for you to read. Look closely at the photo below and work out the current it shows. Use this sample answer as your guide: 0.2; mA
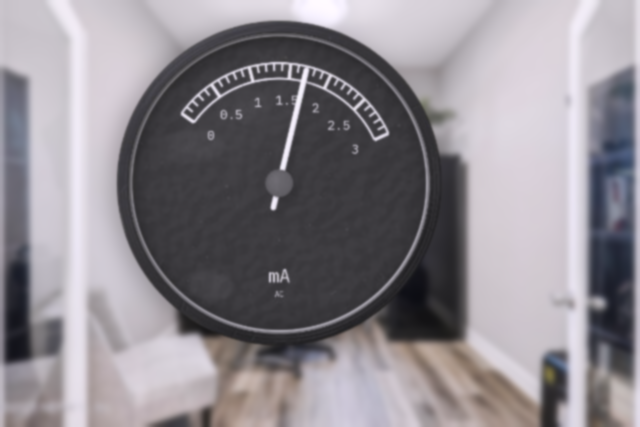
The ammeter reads 1.7; mA
